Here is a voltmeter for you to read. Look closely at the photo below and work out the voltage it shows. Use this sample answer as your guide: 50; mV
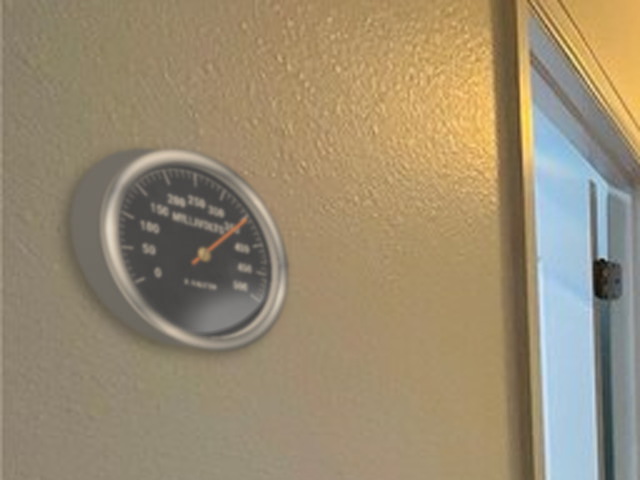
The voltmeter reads 350; mV
